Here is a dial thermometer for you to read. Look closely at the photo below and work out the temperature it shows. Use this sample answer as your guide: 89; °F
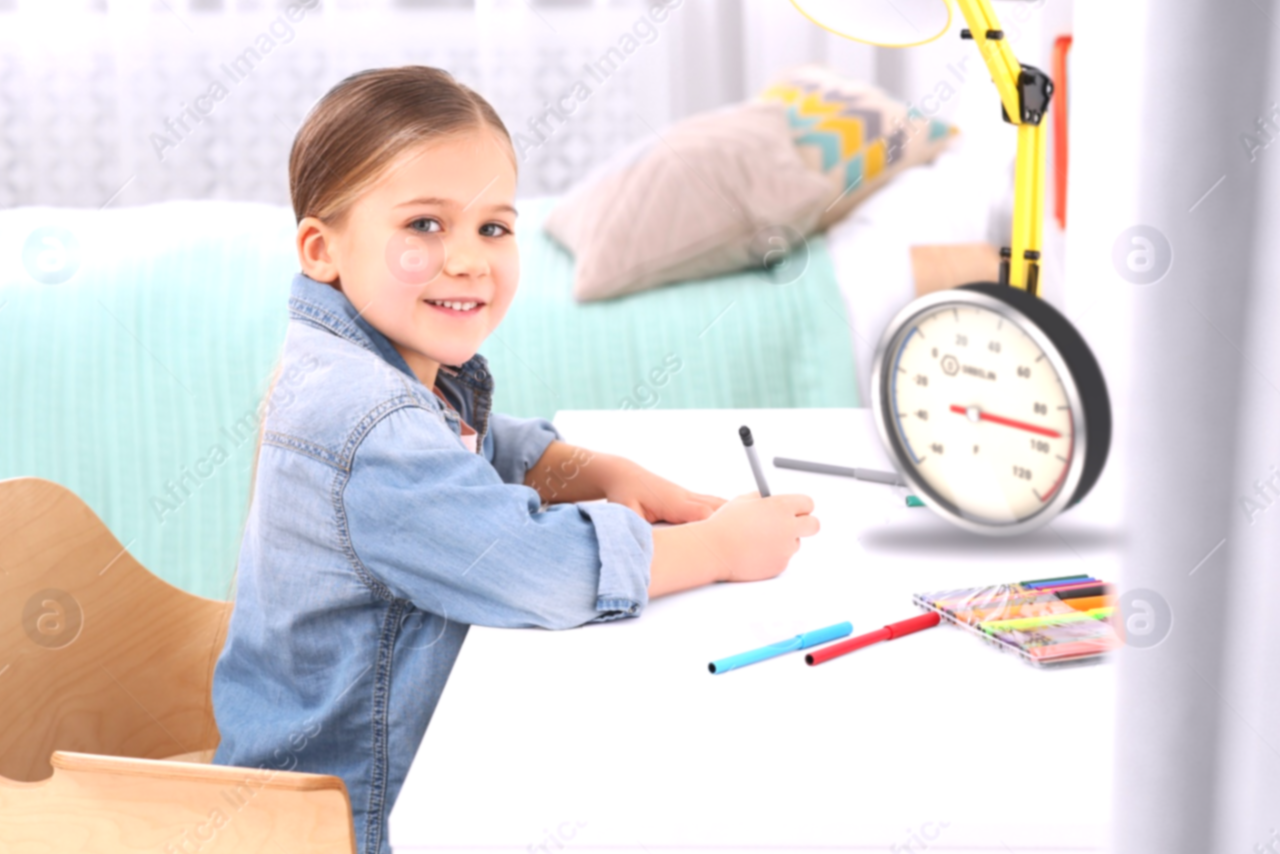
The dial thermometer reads 90; °F
